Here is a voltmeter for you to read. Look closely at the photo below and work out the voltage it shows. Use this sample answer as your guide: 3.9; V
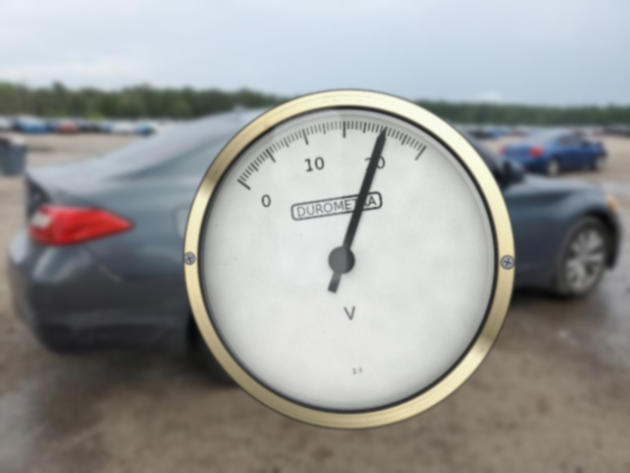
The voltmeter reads 20; V
